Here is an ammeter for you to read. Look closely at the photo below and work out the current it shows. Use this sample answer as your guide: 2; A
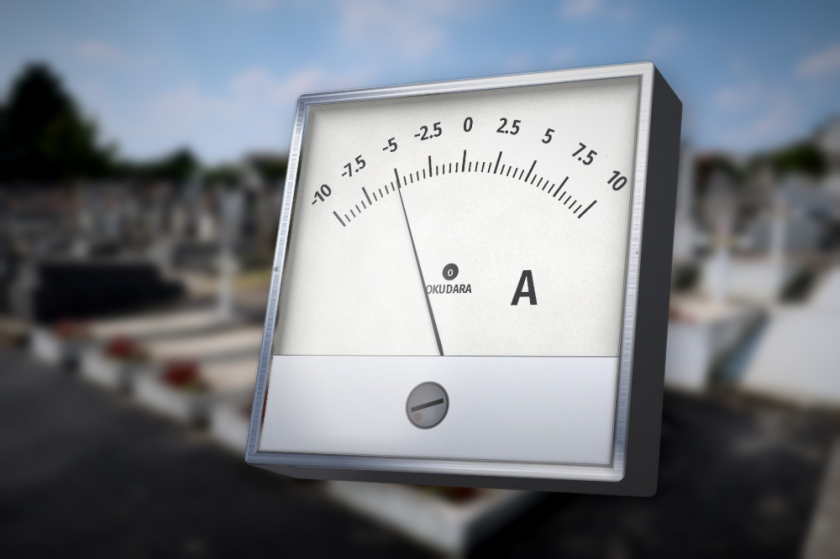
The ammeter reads -5; A
